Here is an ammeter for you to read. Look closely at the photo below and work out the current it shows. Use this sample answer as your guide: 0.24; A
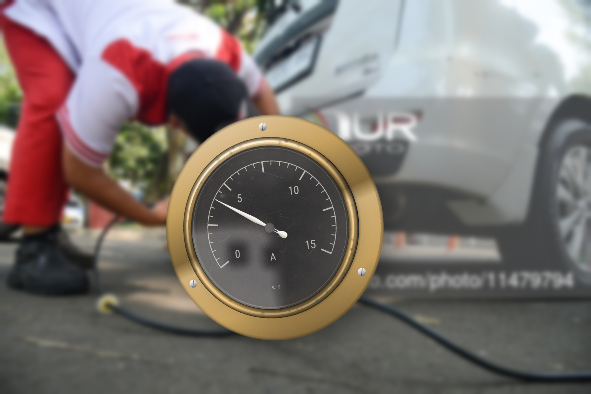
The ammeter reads 4; A
